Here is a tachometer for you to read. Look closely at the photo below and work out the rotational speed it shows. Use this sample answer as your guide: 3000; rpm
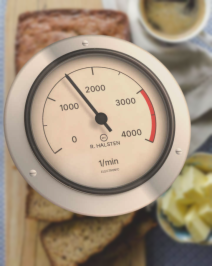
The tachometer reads 1500; rpm
